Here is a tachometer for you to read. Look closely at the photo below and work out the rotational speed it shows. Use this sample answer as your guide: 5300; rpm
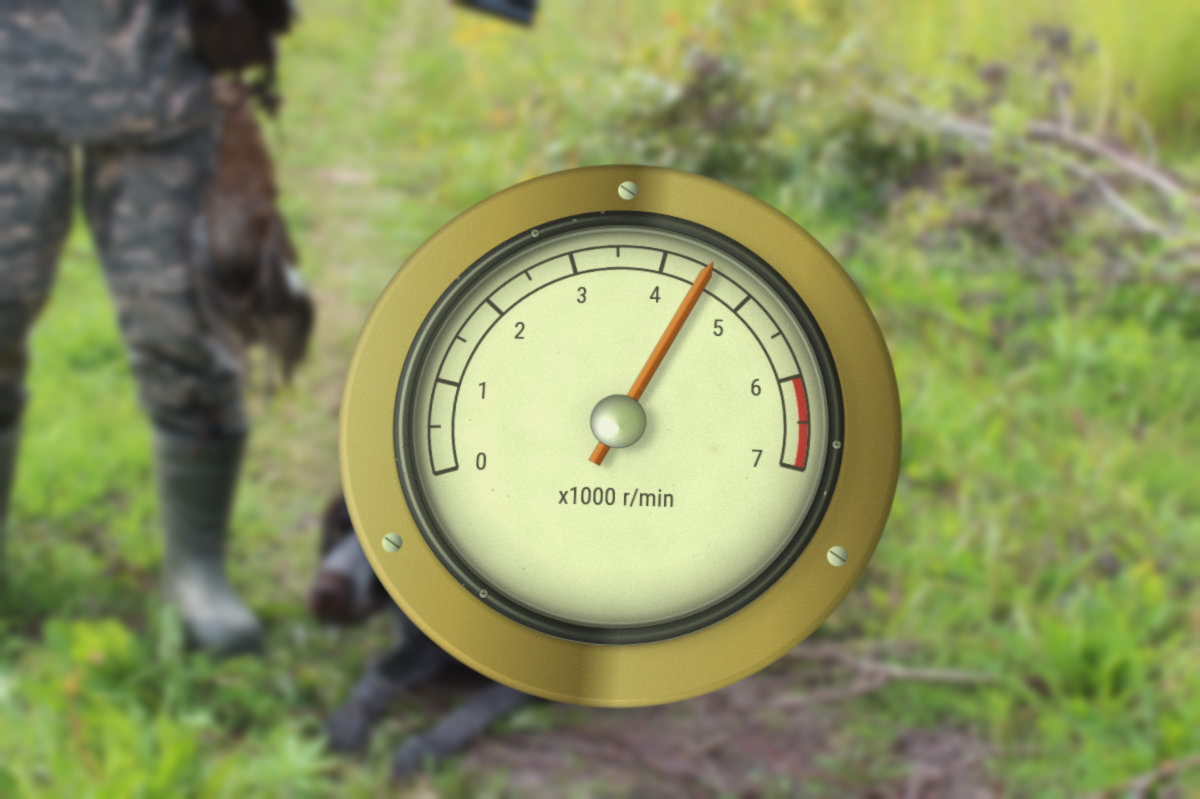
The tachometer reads 4500; rpm
